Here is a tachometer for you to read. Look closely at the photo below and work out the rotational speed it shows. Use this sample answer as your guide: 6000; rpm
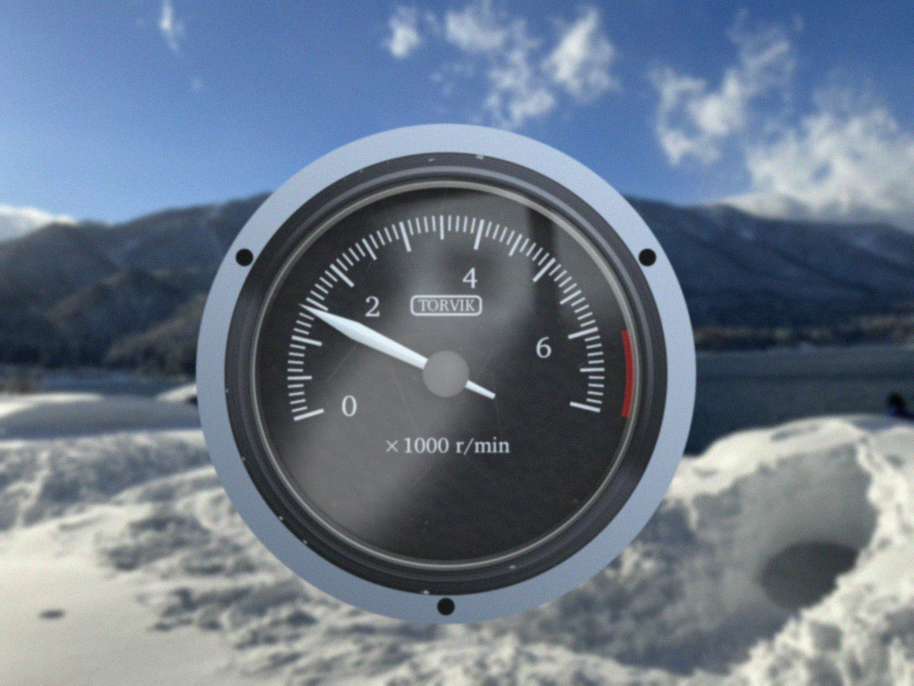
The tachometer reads 1400; rpm
